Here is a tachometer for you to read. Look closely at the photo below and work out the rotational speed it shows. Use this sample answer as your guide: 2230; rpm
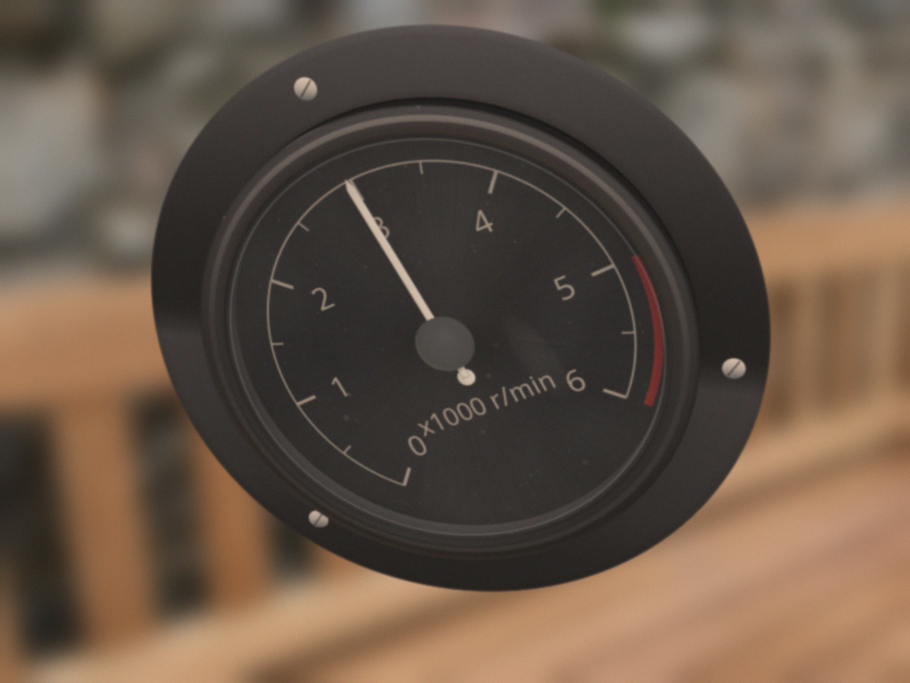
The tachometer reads 3000; rpm
